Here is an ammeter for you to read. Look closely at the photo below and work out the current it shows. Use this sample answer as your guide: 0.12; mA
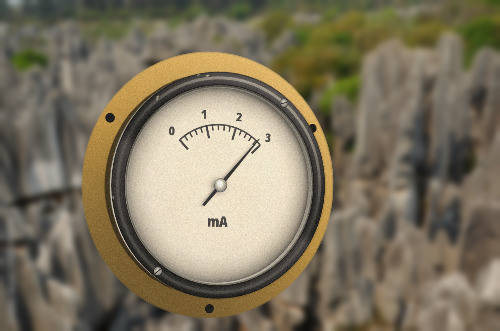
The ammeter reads 2.8; mA
